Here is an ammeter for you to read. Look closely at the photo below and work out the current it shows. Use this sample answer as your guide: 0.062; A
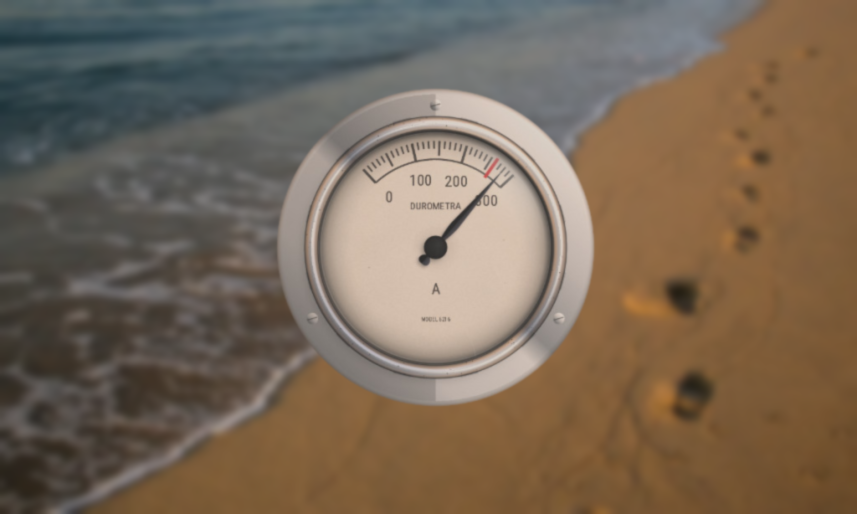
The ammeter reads 280; A
